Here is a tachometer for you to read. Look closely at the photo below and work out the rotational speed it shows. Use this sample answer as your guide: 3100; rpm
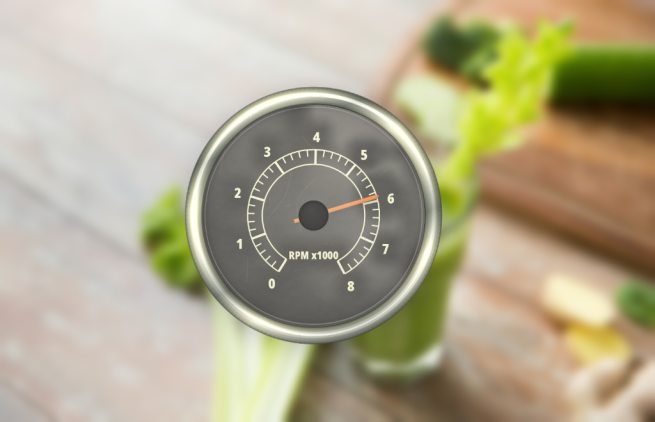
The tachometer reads 5900; rpm
